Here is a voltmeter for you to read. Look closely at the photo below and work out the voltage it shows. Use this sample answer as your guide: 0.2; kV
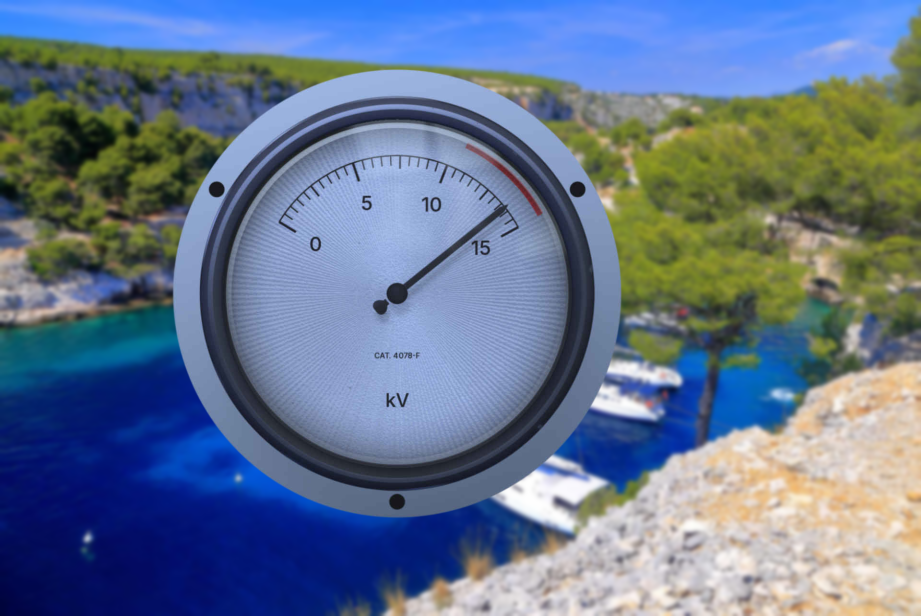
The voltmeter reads 13.75; kV
